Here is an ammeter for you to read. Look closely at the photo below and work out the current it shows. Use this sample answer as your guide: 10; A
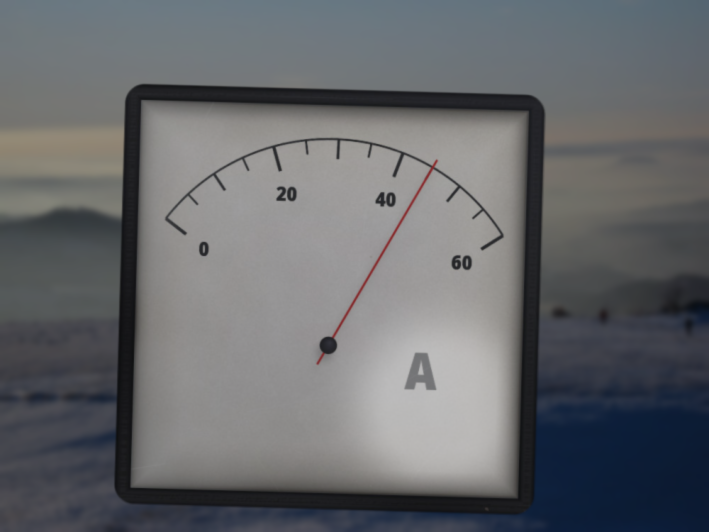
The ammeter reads 45; A
